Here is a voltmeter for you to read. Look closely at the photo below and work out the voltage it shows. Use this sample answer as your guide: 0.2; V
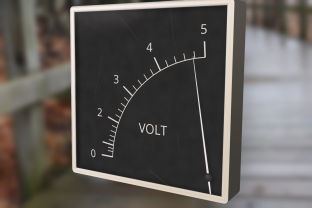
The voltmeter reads 4.8; V
